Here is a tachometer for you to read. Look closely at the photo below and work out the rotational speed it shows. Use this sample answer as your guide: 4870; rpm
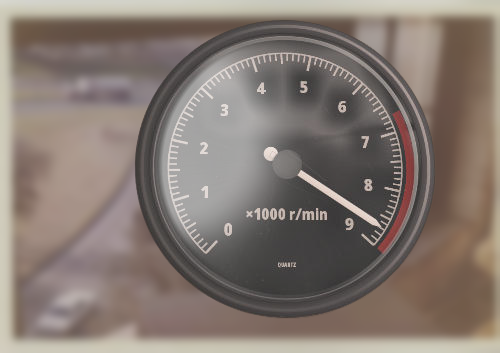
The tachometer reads 8700; rpm
